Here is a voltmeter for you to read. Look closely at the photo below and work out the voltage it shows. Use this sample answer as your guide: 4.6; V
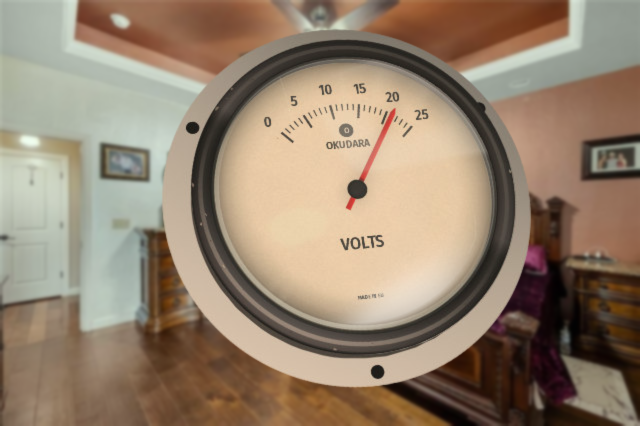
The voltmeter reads 21; V
